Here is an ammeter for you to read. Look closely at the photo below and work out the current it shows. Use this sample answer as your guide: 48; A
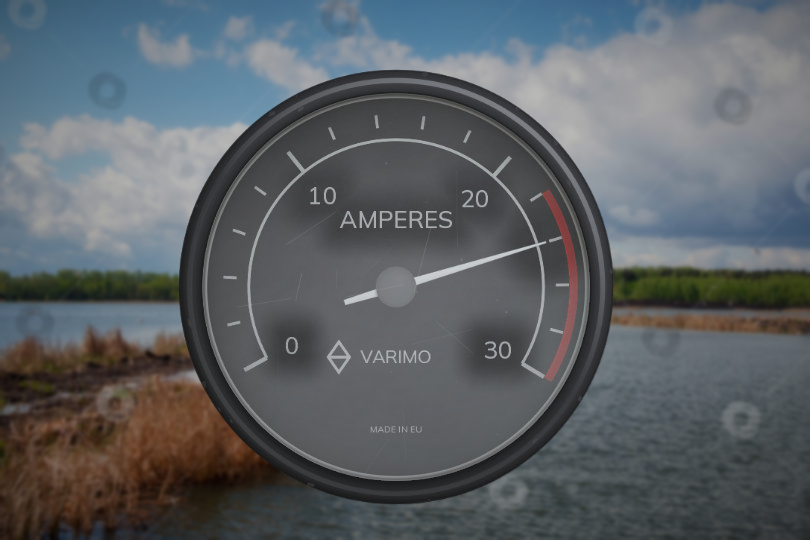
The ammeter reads 24; A
